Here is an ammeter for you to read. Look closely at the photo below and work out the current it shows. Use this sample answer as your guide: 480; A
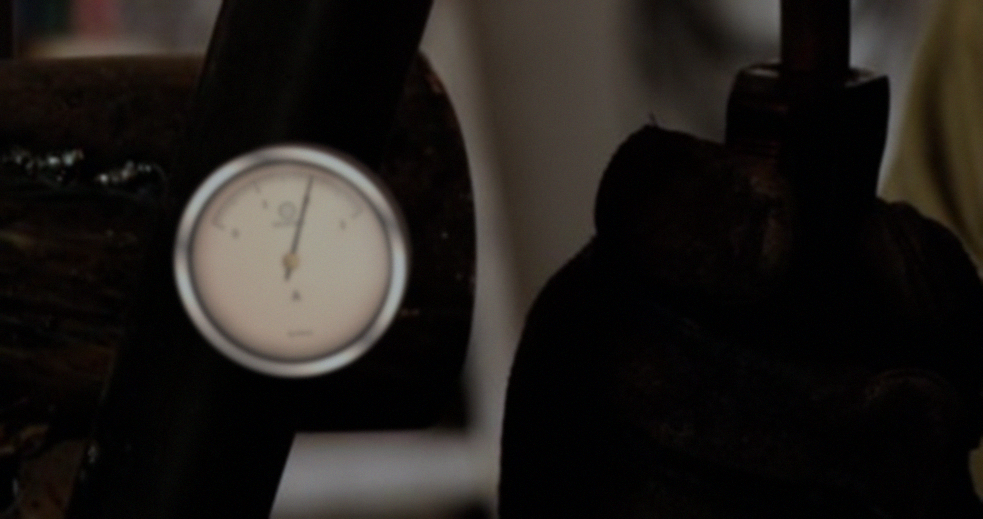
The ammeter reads 2; A
